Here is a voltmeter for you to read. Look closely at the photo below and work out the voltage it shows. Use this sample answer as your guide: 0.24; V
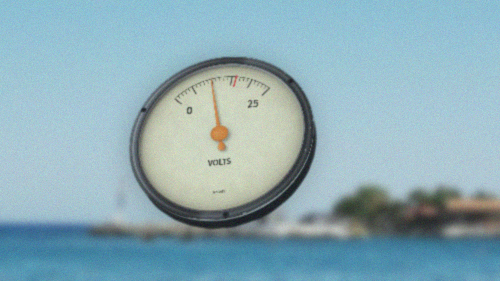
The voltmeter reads 10; V
